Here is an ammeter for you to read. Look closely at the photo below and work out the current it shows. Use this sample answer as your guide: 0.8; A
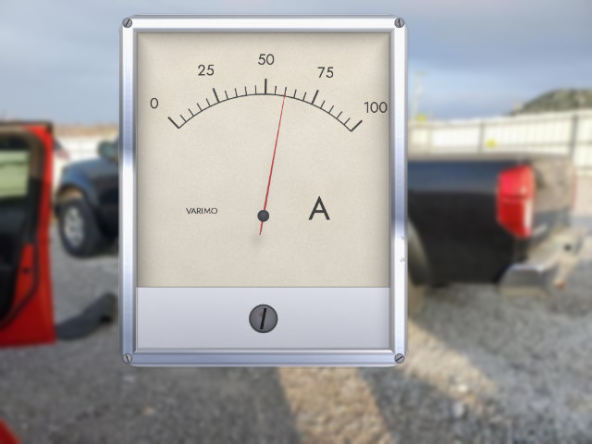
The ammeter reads 60; A
